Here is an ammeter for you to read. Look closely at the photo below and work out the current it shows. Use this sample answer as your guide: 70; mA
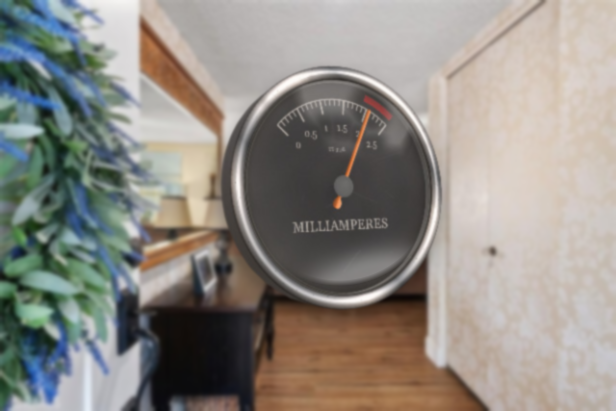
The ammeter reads 2; mA
